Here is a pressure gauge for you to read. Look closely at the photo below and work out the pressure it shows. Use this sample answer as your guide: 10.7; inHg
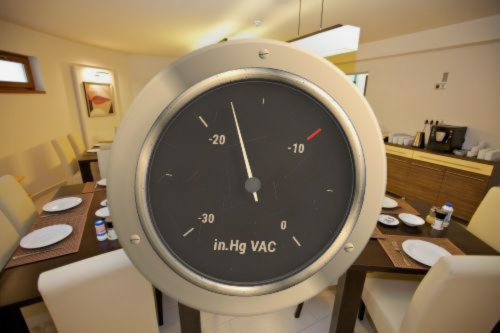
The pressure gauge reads -17.5; inHg
